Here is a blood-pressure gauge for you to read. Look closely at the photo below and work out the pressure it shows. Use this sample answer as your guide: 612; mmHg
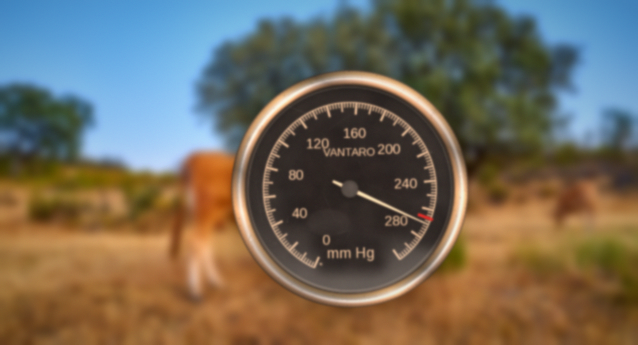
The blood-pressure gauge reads 270; mmHg
